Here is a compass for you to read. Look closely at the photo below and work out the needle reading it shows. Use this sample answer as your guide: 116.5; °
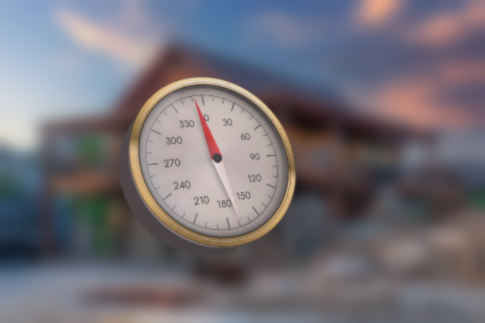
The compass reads 350; °
